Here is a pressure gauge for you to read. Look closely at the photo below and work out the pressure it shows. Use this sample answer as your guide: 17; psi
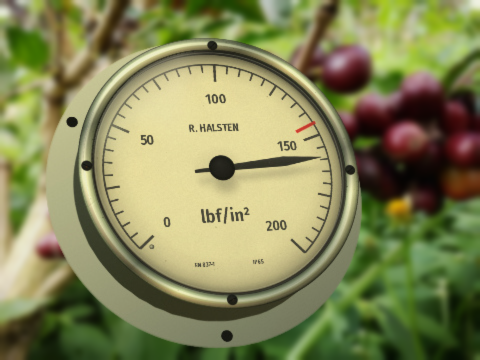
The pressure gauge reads 160; psi
